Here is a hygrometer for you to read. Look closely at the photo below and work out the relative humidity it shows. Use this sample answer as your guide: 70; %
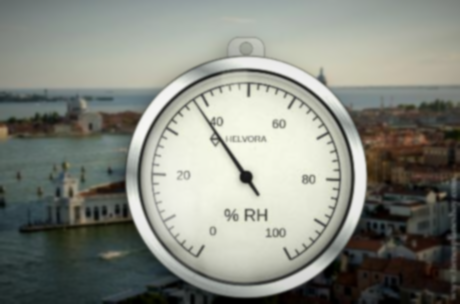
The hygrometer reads 38; %
